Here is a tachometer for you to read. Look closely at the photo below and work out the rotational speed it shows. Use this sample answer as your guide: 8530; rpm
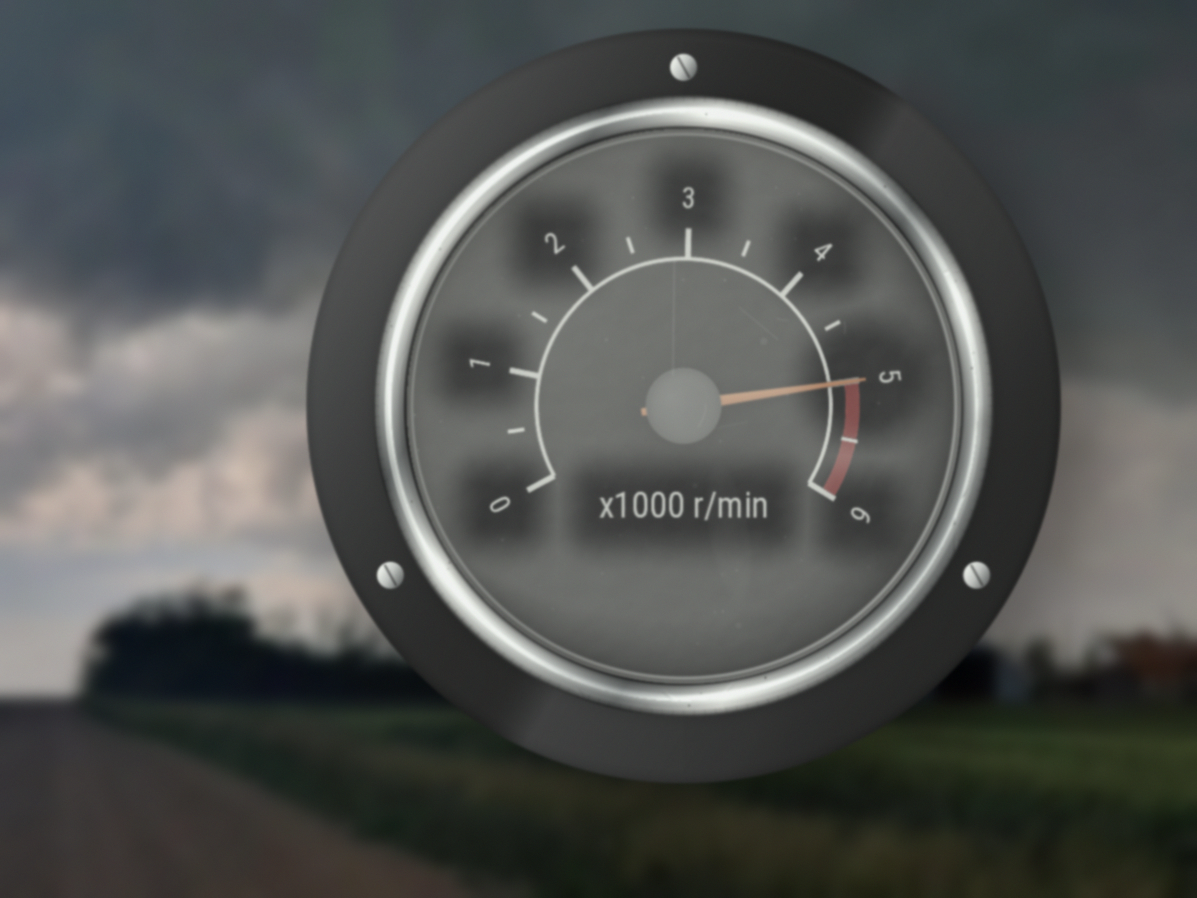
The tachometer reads 5000; rpm
